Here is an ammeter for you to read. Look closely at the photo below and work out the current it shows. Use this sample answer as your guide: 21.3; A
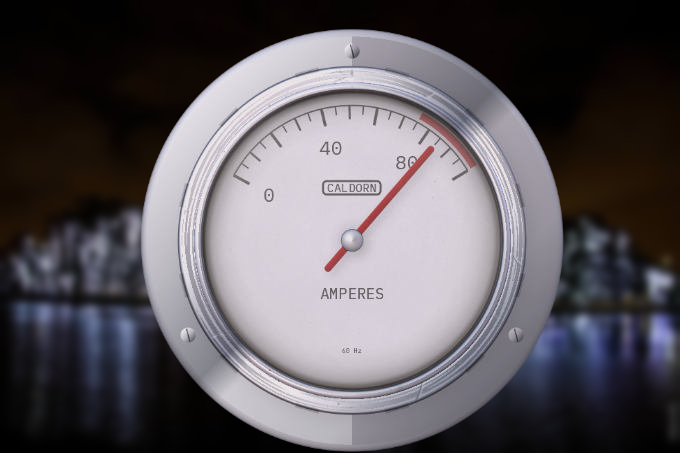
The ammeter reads 85; A
